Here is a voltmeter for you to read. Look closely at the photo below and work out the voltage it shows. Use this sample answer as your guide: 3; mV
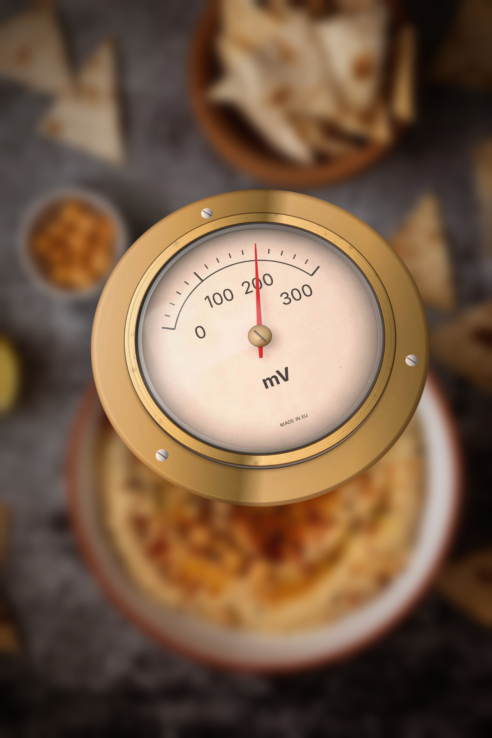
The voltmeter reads 200; mV
